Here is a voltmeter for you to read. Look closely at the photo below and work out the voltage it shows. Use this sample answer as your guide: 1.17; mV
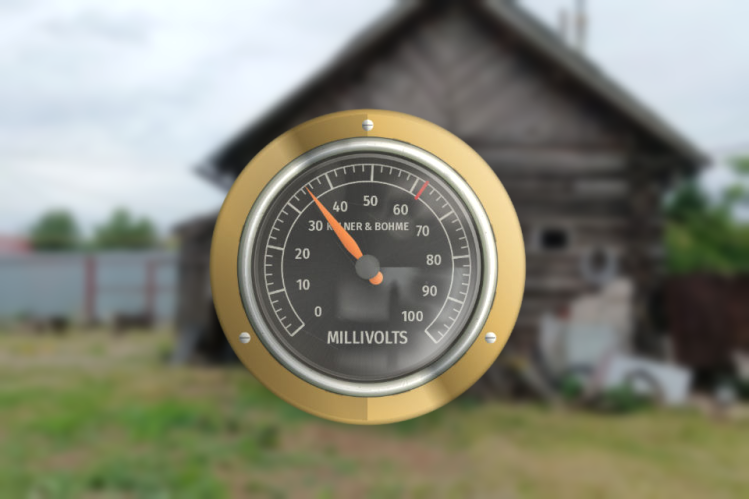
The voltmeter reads 35; mV
